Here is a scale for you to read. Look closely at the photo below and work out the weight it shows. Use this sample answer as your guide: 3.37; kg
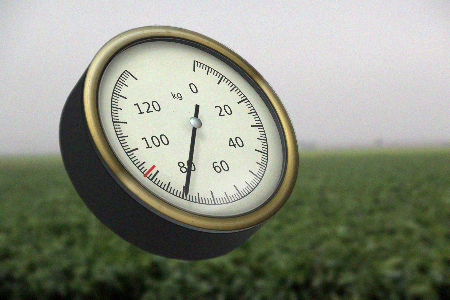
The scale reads 80; kg
